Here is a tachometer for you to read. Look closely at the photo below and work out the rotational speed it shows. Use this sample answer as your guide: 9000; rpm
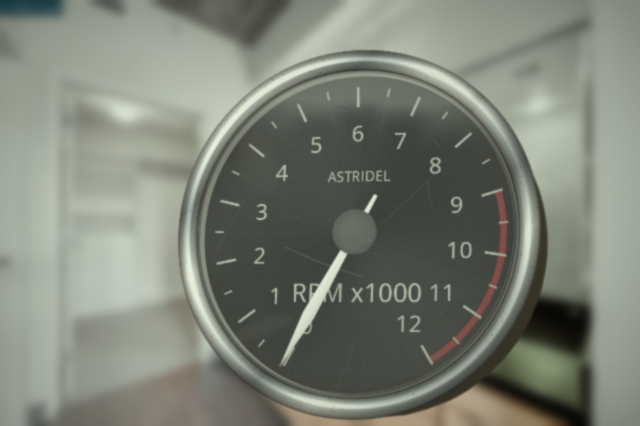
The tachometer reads 0; rpm
